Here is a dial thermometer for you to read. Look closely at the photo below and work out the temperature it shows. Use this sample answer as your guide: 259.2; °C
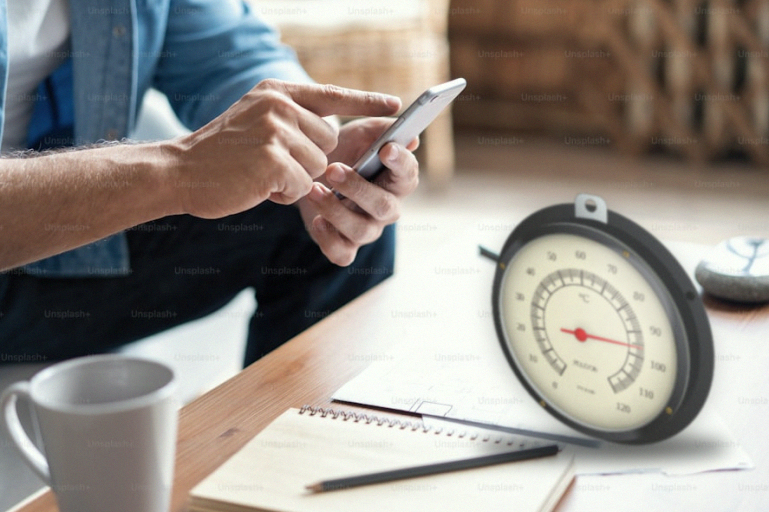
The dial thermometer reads 95; °C
